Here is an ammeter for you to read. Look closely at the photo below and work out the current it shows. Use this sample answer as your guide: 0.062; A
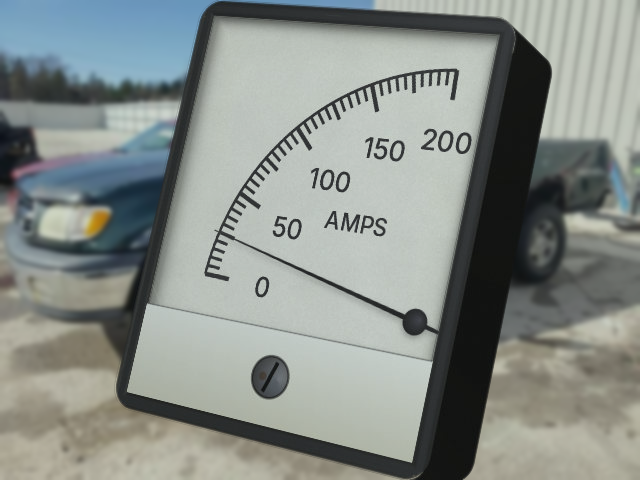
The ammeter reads 25; A
